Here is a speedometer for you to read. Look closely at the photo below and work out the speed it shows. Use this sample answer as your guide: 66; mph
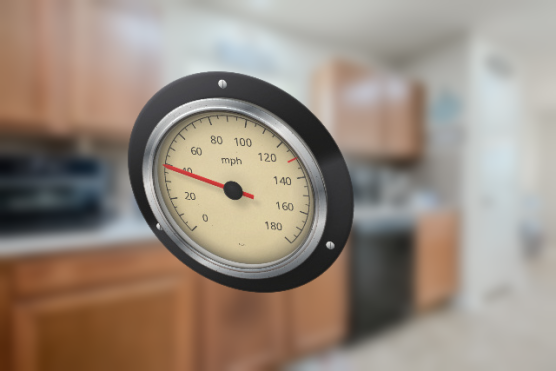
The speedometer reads 40; mph
